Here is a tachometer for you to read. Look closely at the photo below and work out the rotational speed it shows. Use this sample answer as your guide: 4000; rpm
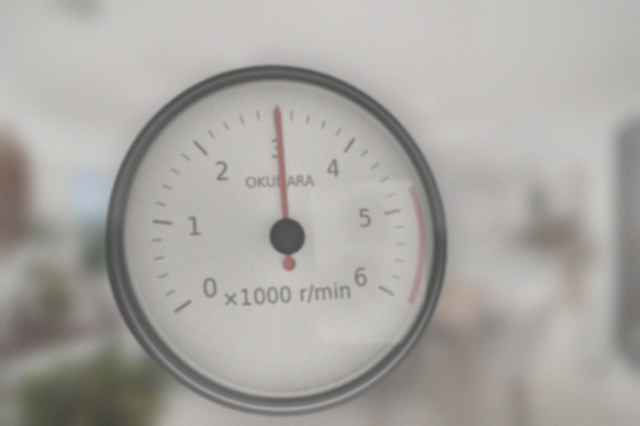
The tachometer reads 3000; rpm
